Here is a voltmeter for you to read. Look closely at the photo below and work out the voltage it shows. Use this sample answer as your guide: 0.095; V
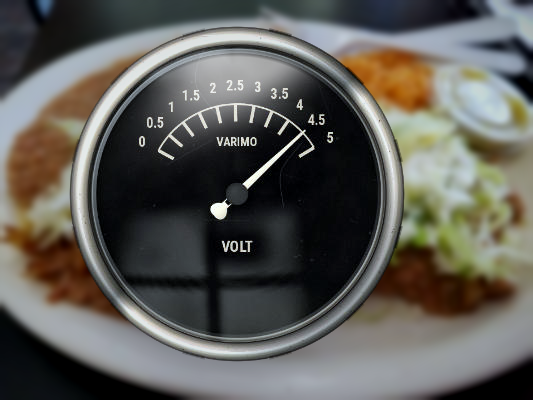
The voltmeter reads 4.5; V
